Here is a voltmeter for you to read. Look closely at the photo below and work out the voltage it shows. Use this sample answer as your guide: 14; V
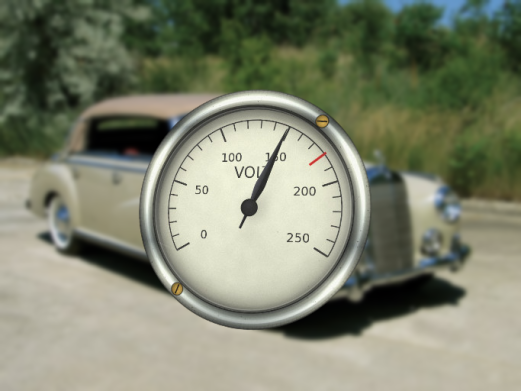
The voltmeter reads 150; V
